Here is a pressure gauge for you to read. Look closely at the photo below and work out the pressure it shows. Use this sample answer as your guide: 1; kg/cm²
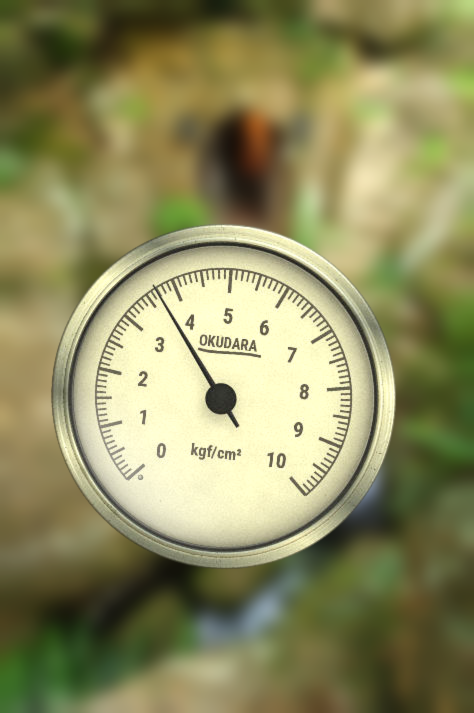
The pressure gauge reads 3.7; kg/cm²
